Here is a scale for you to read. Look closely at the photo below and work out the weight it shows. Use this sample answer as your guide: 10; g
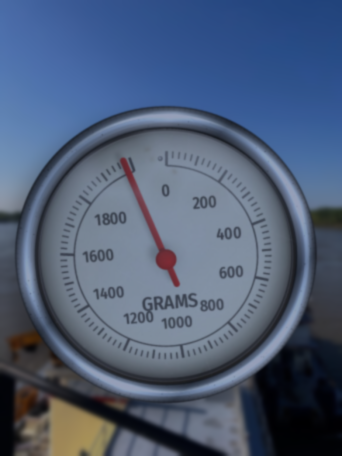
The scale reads 1980; g
